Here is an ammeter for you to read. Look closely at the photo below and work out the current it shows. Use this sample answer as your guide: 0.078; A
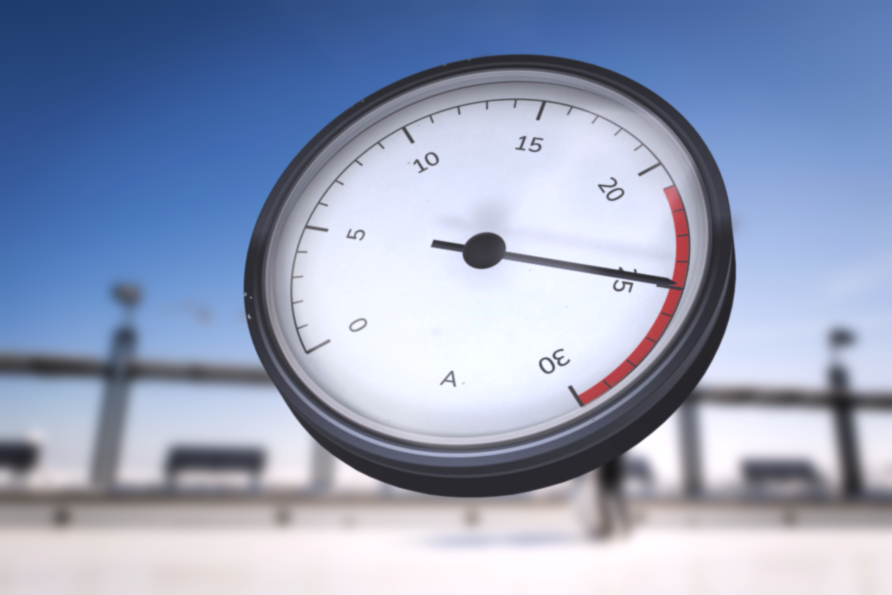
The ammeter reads 25; A
